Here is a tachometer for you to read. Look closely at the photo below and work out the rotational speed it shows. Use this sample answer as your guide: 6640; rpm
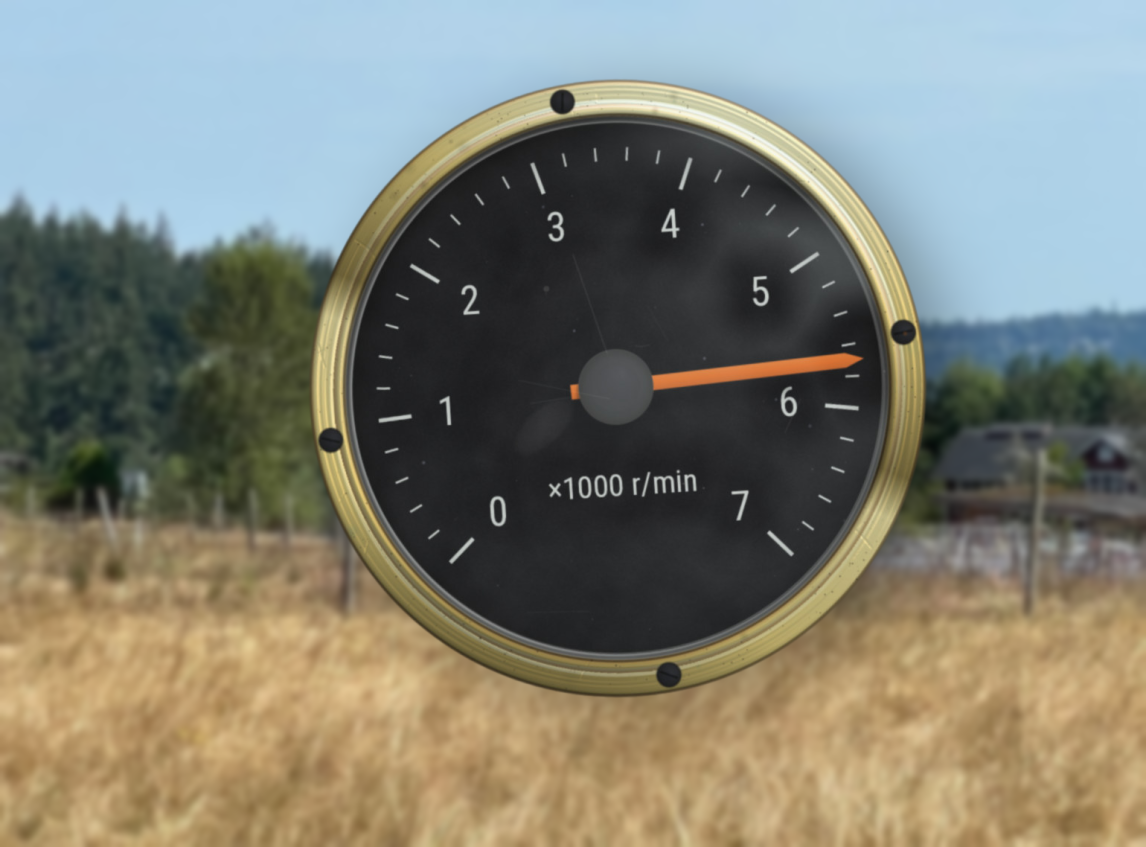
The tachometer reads 5700; rpm
